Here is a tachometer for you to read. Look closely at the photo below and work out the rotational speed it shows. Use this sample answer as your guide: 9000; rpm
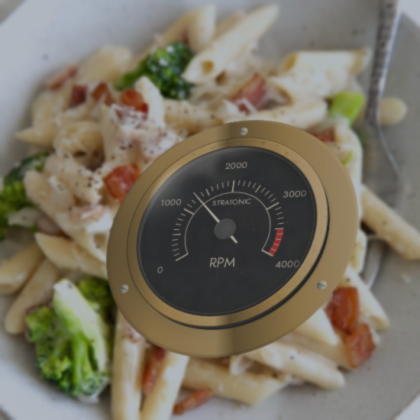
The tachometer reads 1300; rpm
